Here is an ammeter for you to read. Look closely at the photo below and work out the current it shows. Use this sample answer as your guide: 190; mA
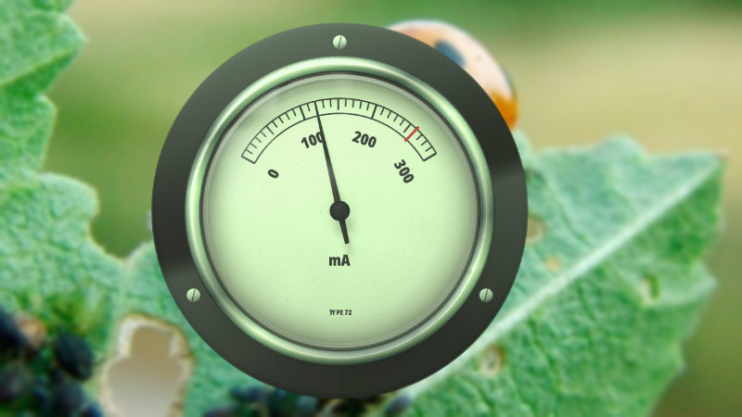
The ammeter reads 120; mA
